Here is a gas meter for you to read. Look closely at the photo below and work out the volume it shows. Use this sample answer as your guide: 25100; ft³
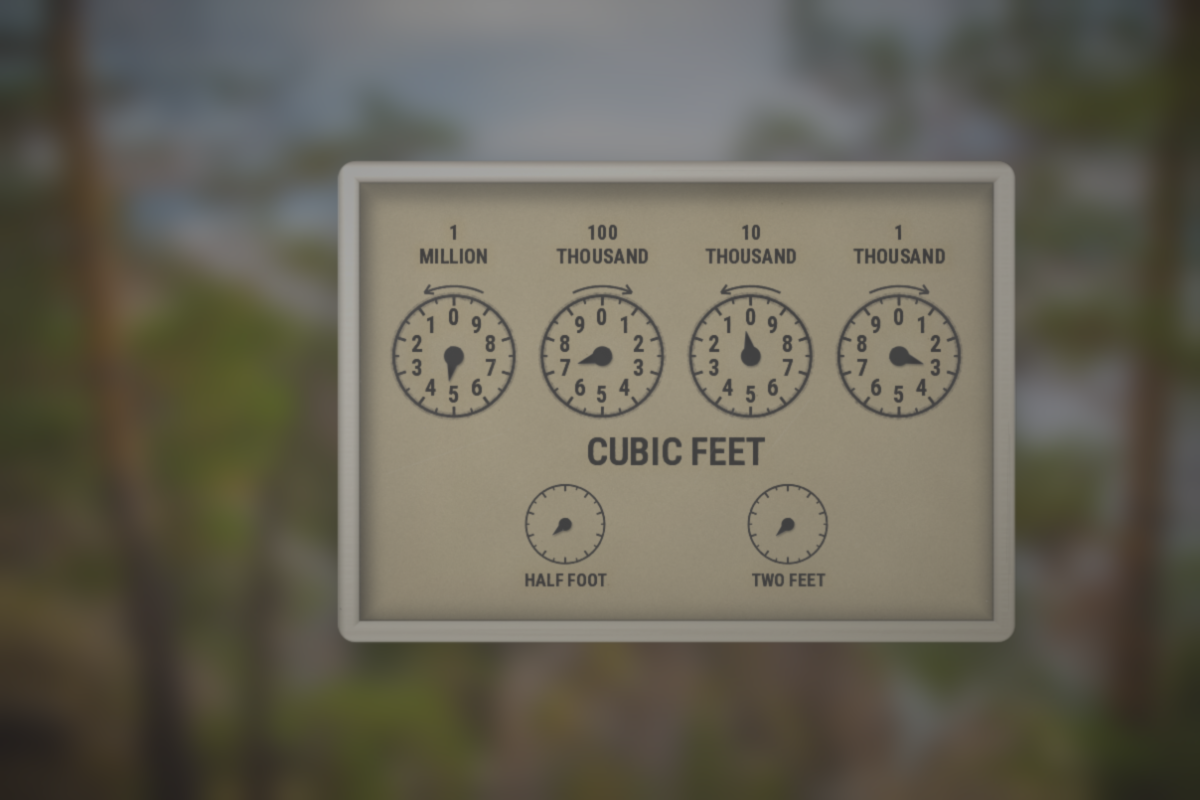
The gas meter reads 470300; ft³
